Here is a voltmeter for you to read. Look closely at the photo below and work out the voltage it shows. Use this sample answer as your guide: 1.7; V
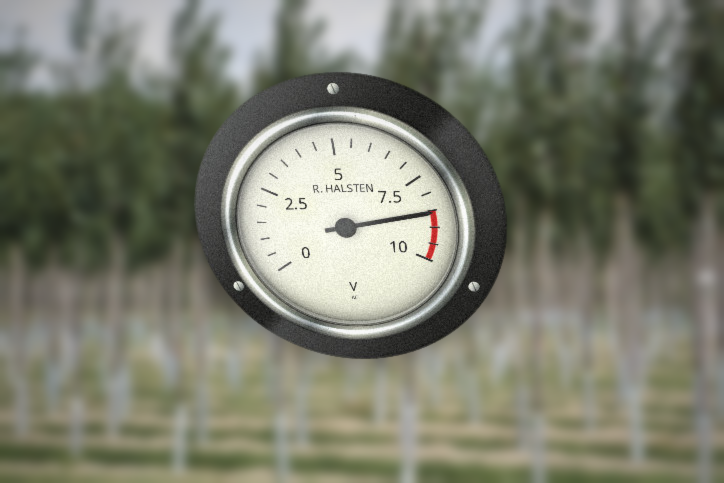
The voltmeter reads 8.5; V
